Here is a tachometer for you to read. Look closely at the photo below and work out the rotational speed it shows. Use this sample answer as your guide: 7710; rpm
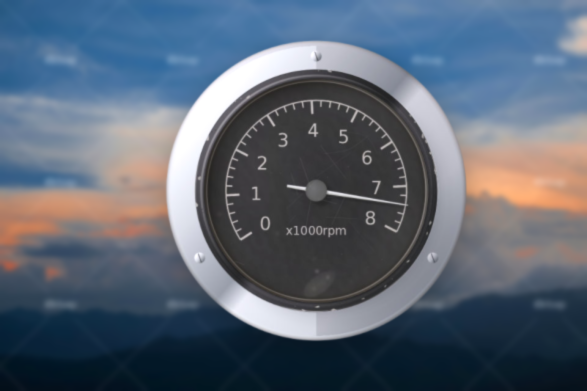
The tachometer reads 7400; rpm
